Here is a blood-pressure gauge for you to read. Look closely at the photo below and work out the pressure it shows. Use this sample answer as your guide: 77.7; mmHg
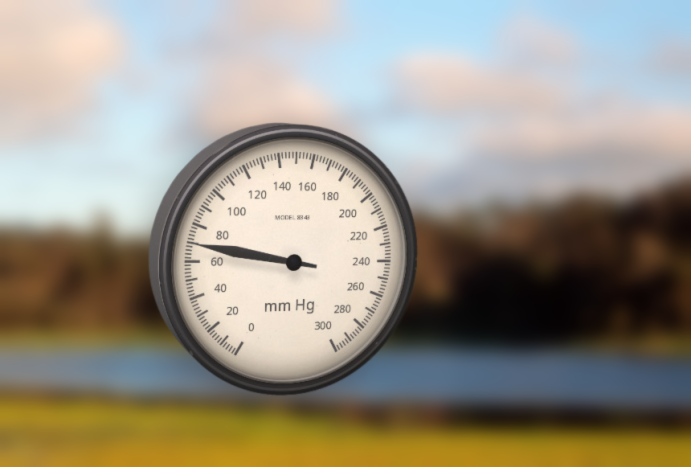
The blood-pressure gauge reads 70; mmHg
